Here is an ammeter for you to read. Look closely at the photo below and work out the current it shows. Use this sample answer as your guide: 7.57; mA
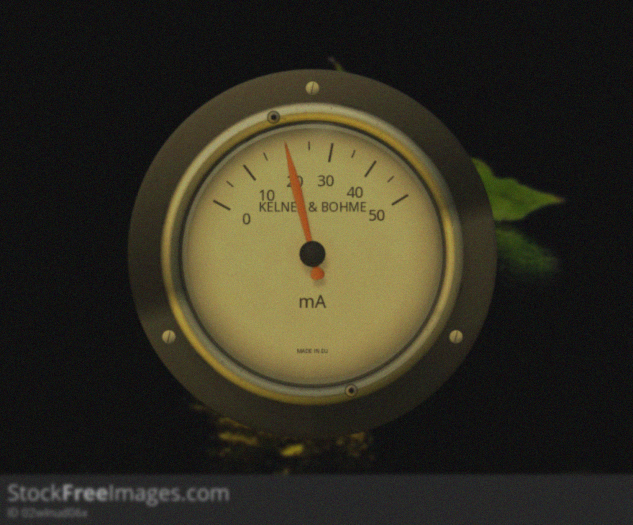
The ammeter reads 20; mA
